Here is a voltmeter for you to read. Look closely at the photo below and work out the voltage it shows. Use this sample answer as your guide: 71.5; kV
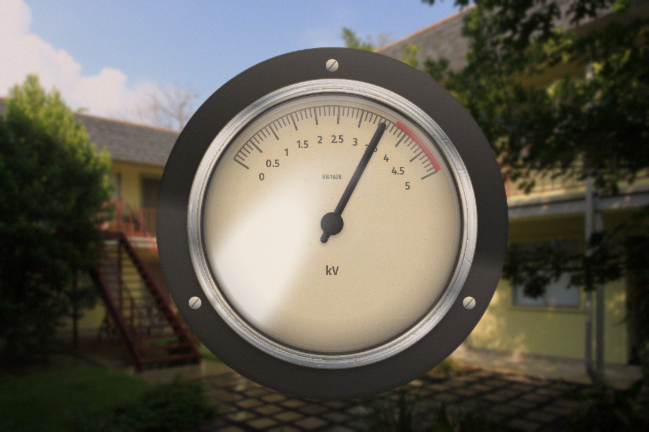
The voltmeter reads 3.5; kV
